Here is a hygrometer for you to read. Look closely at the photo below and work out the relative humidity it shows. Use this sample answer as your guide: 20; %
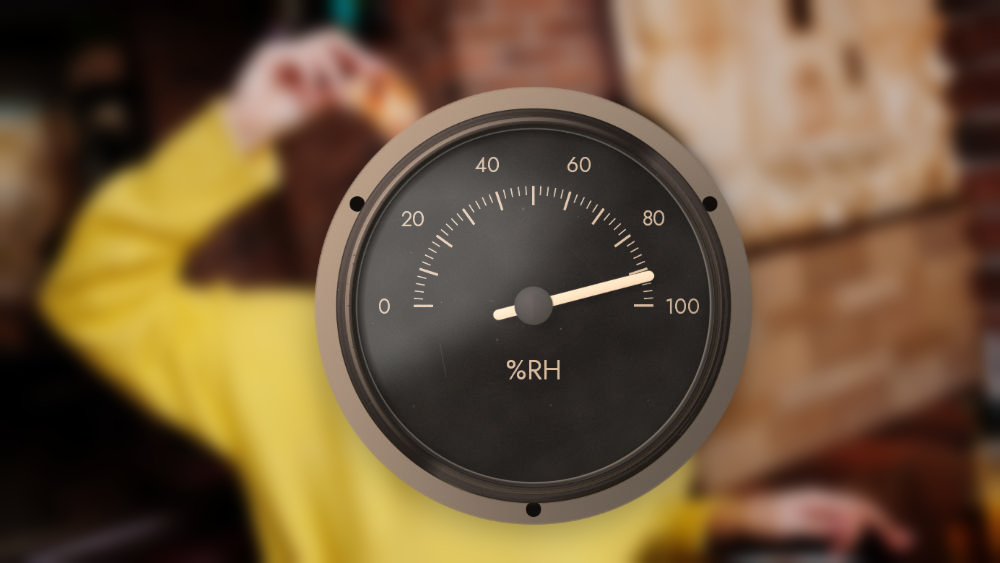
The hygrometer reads 92; %
